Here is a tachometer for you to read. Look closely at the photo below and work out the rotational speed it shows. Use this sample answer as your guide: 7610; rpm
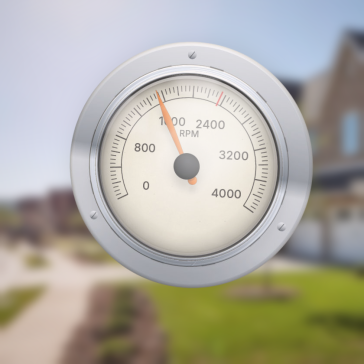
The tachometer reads 1550; rpm
